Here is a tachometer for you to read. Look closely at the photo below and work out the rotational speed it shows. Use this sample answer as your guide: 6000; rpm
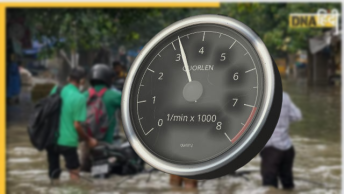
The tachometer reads 3250; rpm
